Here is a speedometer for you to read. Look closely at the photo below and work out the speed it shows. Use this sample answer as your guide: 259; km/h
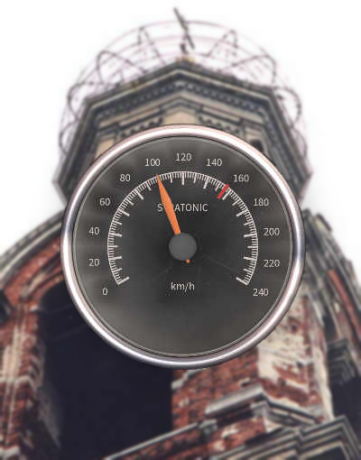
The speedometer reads 100; km/h
